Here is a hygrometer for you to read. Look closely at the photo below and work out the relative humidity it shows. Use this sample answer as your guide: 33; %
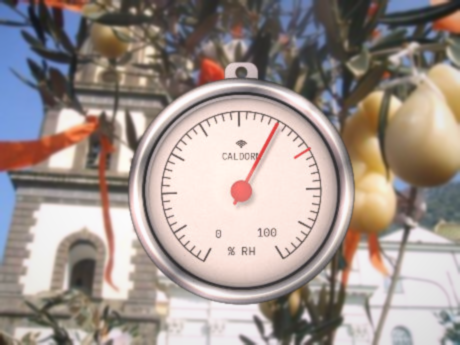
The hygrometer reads 60; %
